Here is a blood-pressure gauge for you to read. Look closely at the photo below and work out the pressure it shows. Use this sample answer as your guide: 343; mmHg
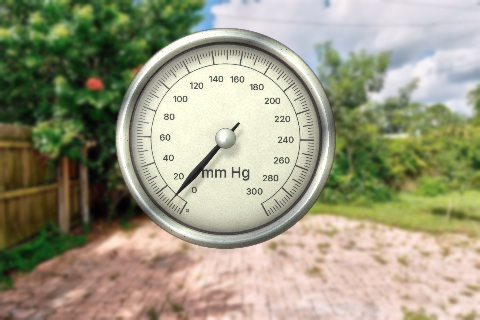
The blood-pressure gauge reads 10; mmHg
